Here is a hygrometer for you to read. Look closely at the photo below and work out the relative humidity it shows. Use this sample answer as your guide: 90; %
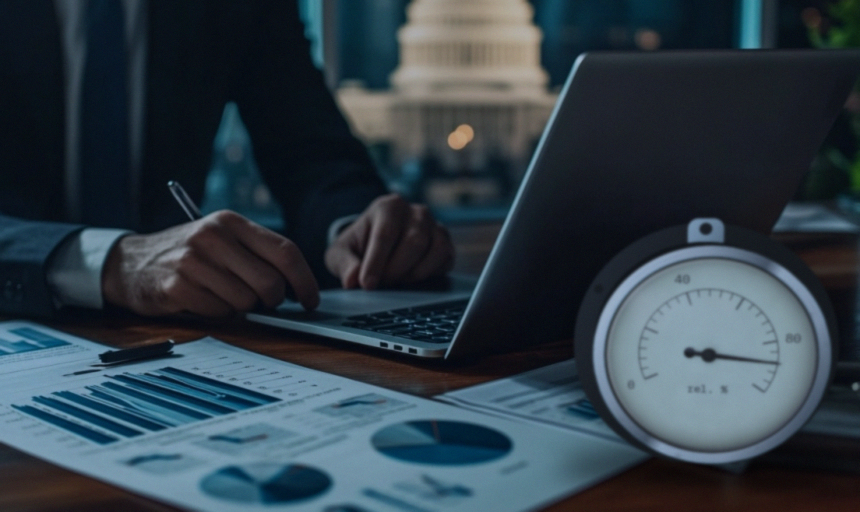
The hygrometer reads 88; %
